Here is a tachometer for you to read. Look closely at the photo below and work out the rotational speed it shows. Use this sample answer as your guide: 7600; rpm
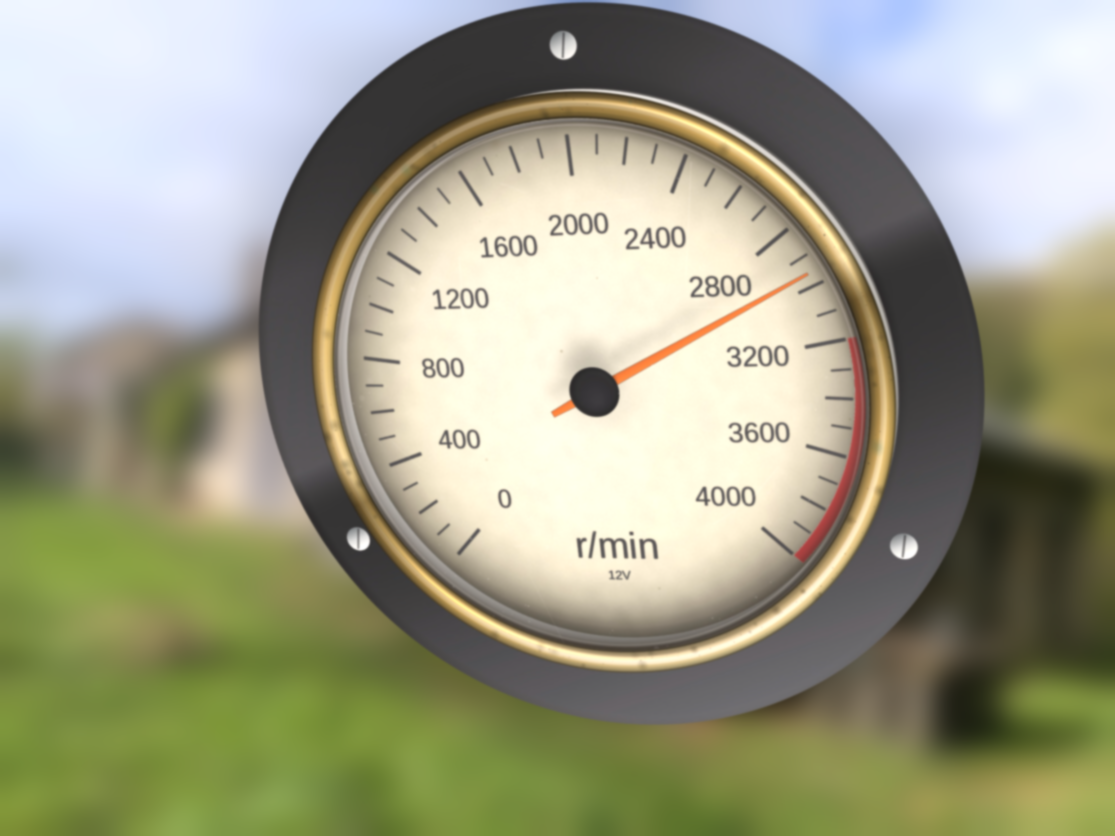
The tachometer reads 2950; rpm
